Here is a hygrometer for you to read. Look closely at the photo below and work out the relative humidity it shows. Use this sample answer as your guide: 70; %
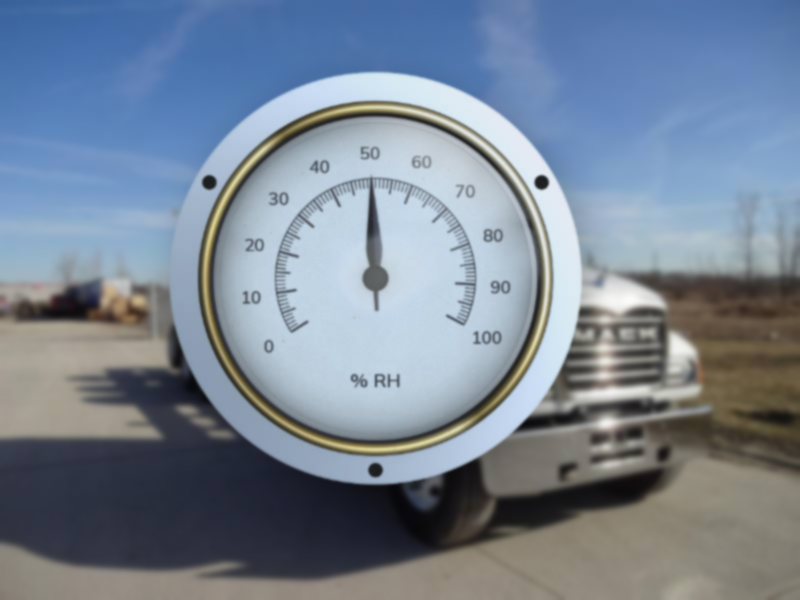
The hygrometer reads 50; %
